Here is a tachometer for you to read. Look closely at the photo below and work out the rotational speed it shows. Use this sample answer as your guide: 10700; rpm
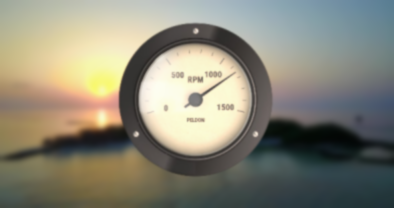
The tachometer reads 1150; rpm
